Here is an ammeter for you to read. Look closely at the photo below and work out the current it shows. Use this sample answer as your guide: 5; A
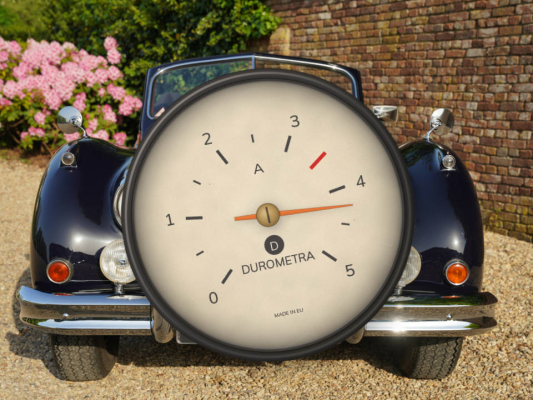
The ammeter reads 4.25; A
